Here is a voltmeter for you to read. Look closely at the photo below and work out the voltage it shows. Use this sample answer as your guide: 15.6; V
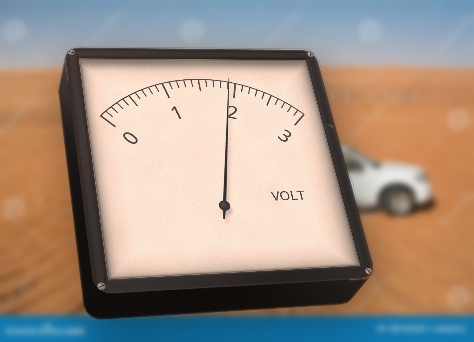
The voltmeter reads 1.9; V
